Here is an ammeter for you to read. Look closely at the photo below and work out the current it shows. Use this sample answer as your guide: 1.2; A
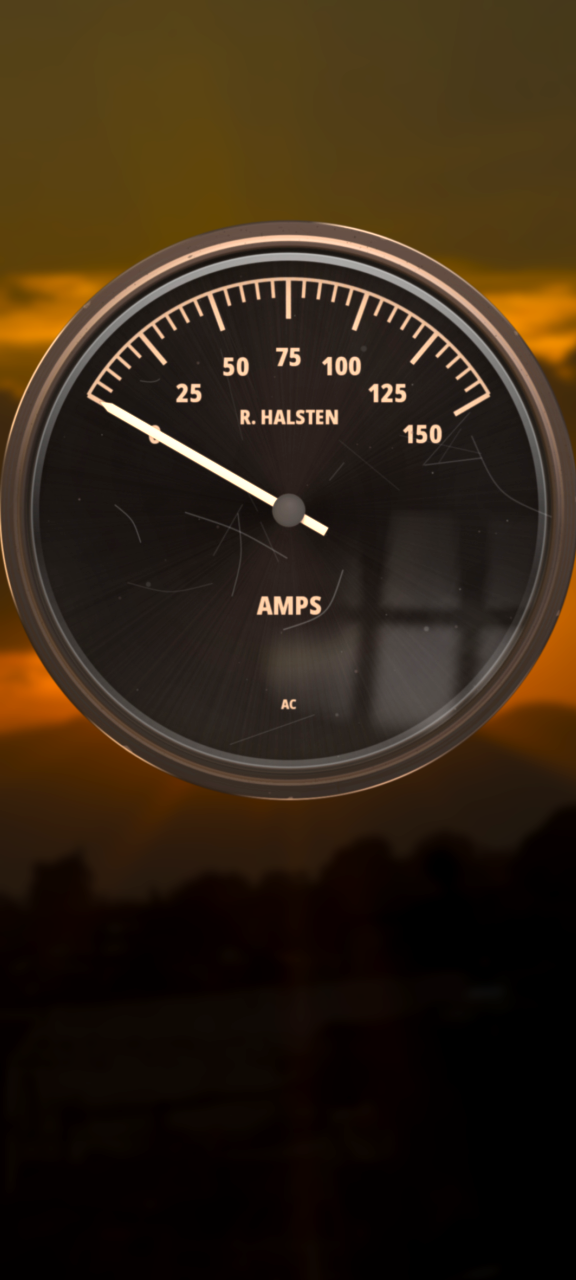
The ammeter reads 0; A
